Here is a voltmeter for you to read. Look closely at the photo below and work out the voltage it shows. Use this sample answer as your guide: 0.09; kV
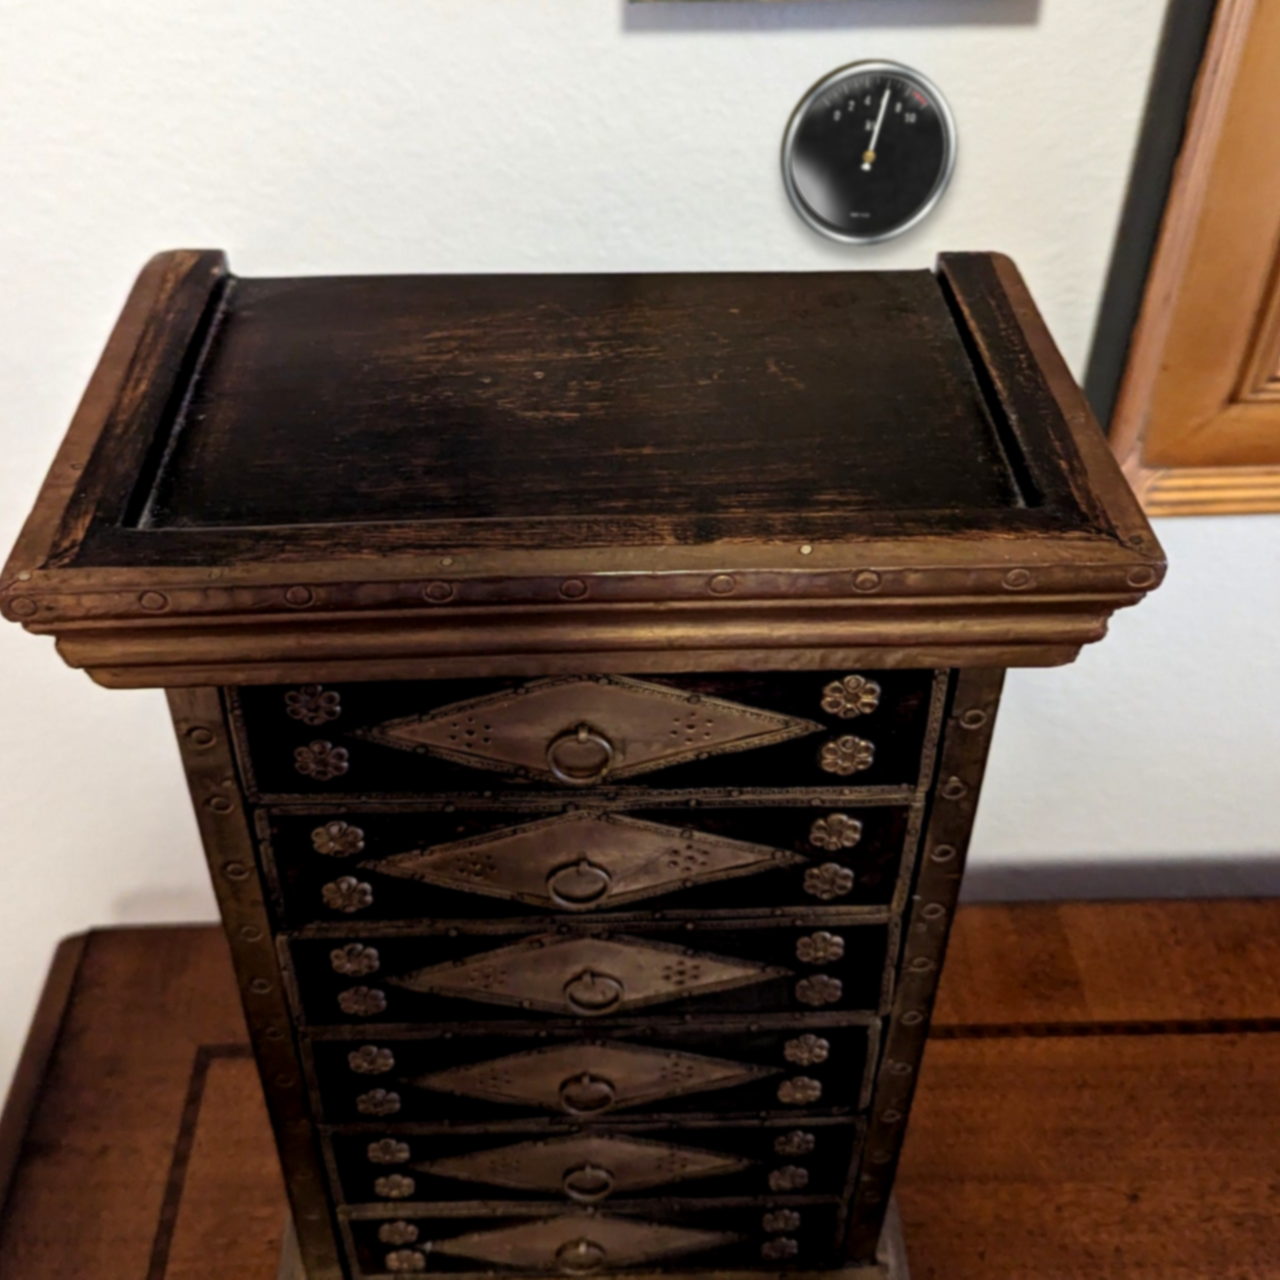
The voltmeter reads 6; kV
